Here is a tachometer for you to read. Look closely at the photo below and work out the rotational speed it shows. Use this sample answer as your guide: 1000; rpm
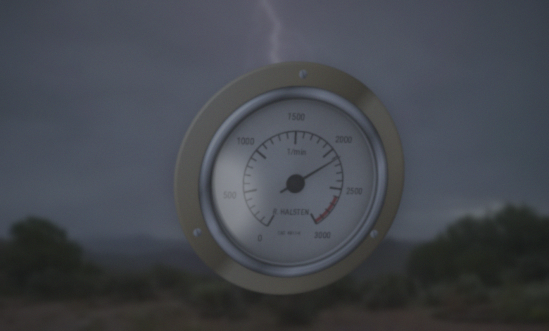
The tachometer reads 2100; rpm
